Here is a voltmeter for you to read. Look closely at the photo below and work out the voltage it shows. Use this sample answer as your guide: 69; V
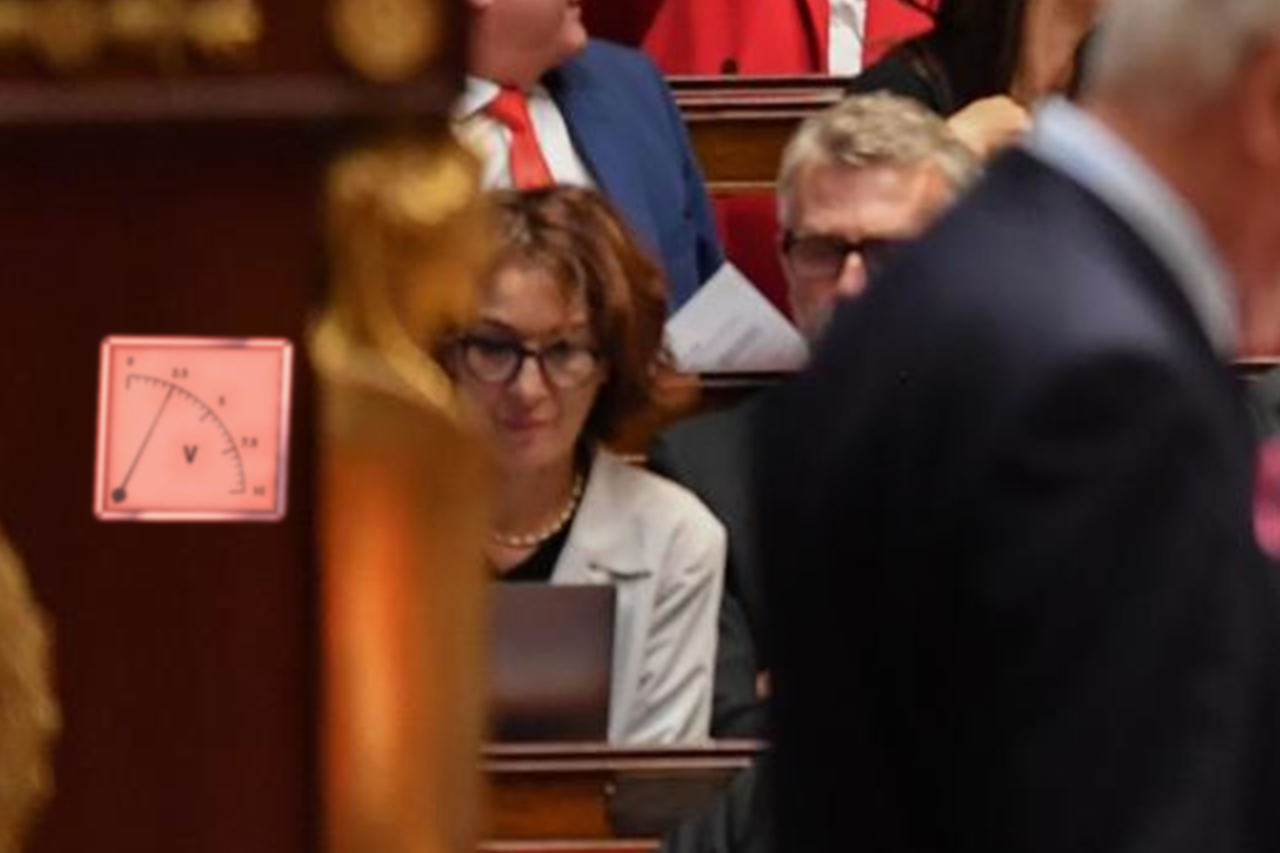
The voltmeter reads 2.5; V
